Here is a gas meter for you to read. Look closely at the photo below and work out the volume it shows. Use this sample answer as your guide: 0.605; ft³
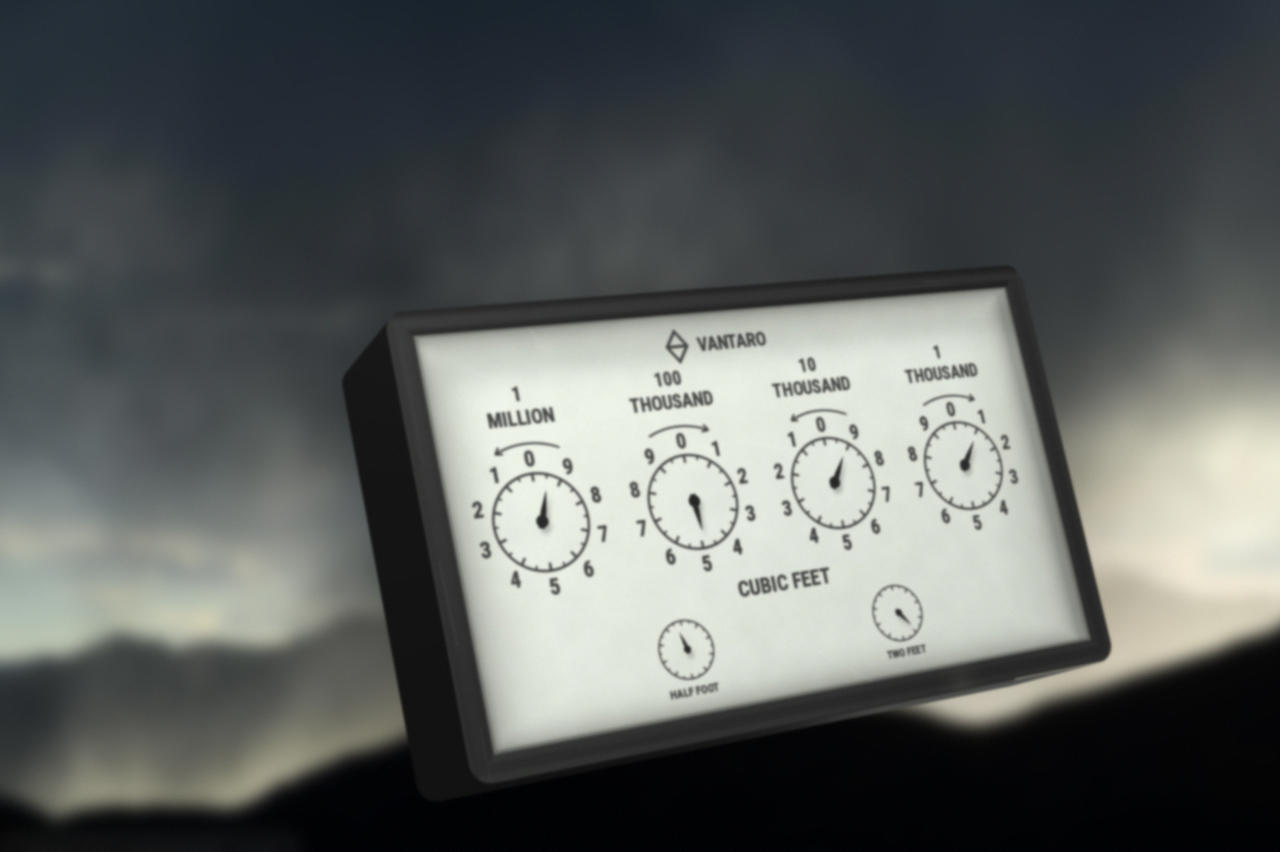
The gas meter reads 949100; ft³
